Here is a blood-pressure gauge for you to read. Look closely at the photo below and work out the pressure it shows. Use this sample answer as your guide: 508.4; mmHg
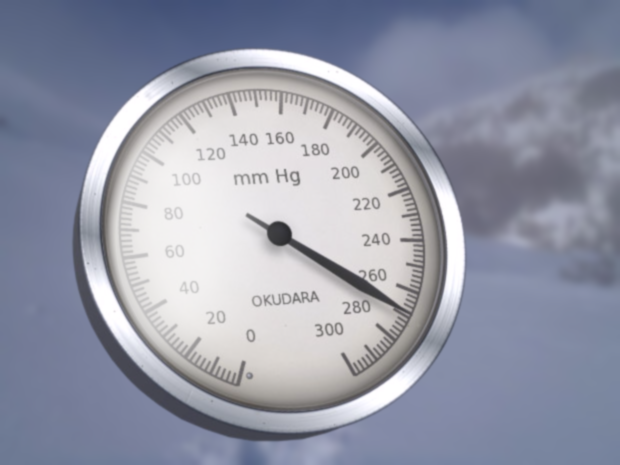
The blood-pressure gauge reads 270; mmHg
